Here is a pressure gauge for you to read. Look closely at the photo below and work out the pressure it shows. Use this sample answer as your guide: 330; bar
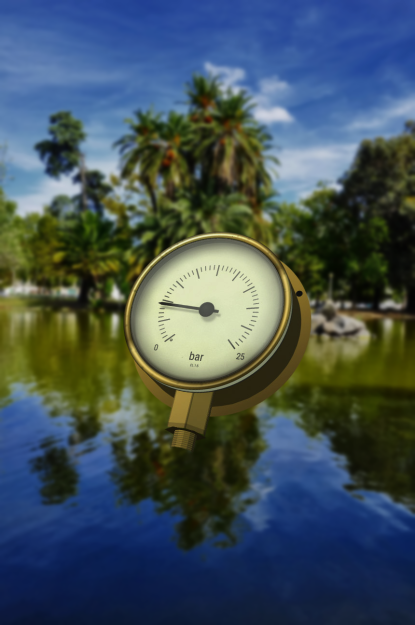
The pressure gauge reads 4.5; bar
